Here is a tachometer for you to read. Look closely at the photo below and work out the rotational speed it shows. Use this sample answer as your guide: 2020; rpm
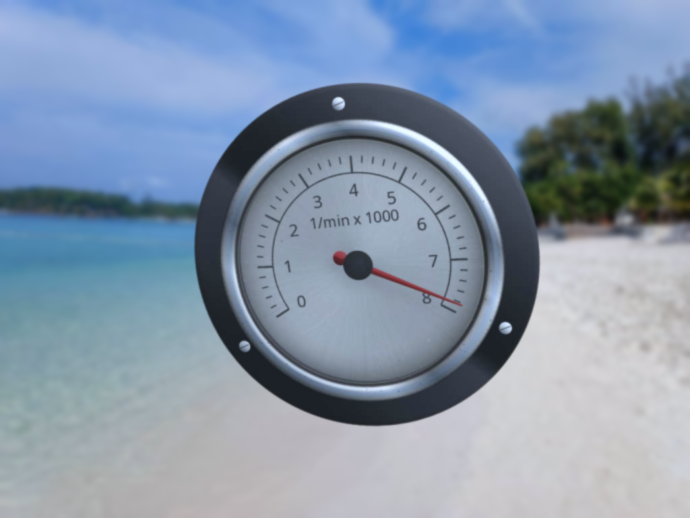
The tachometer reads 7800; rpm
